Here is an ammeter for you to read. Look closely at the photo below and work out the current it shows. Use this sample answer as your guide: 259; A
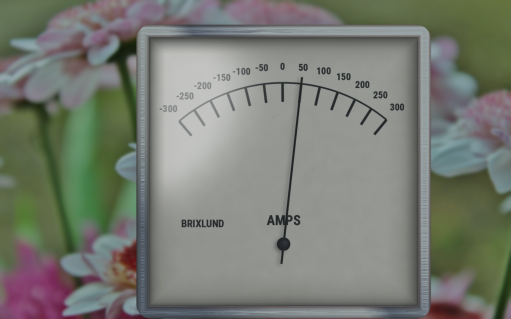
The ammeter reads 50; A
